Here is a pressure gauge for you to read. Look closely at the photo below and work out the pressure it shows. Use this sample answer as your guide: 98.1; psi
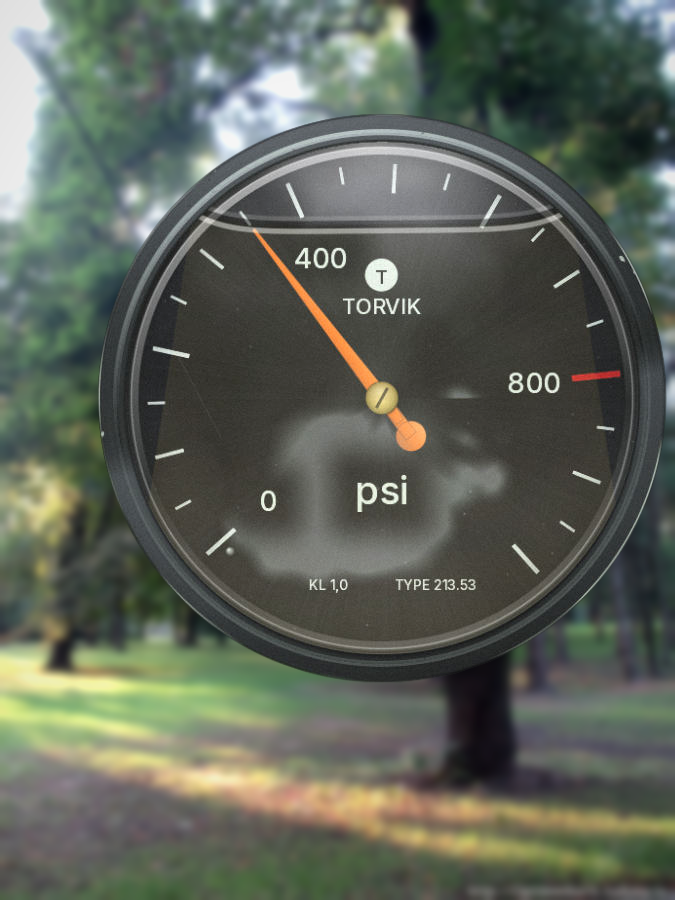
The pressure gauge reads 350; psi
